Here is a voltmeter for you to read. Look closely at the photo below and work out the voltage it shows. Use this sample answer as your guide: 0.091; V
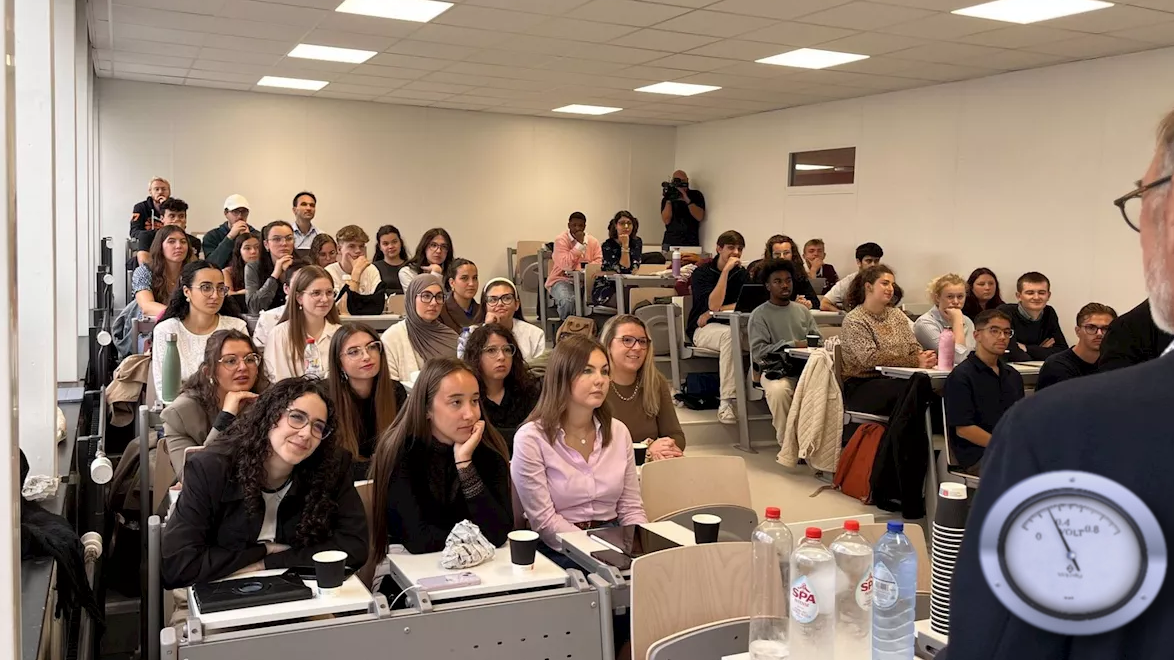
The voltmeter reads 0.3; V
